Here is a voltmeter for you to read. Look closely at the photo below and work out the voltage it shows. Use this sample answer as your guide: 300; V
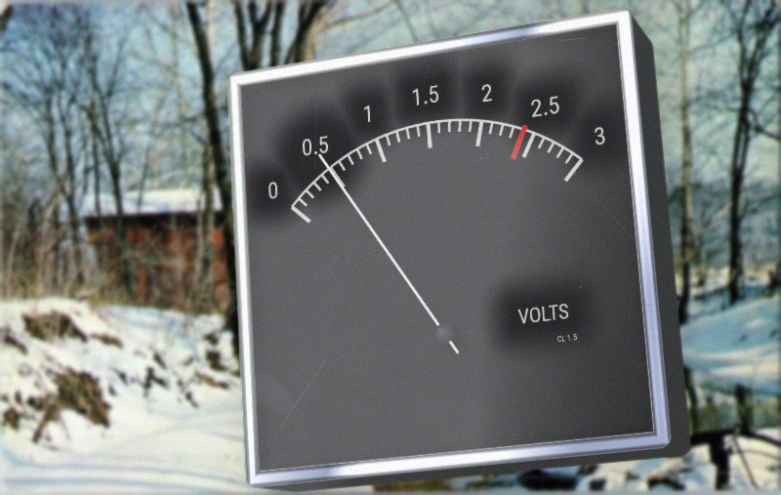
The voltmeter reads 0.5; V
